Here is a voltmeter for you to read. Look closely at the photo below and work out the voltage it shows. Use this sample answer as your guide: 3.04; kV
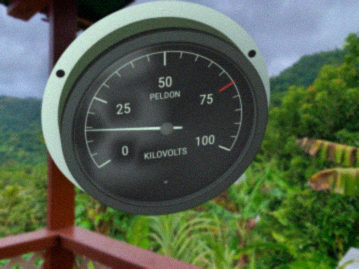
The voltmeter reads 15; kV
